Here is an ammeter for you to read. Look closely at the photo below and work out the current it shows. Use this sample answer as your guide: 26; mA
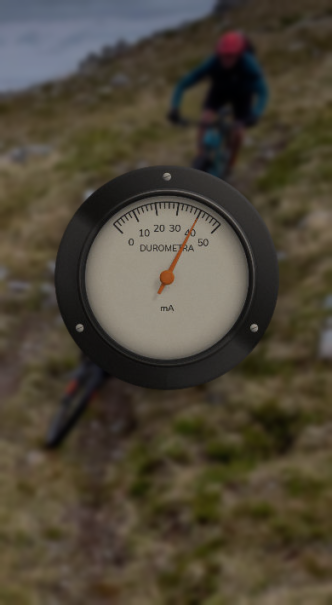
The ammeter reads 40; mA
